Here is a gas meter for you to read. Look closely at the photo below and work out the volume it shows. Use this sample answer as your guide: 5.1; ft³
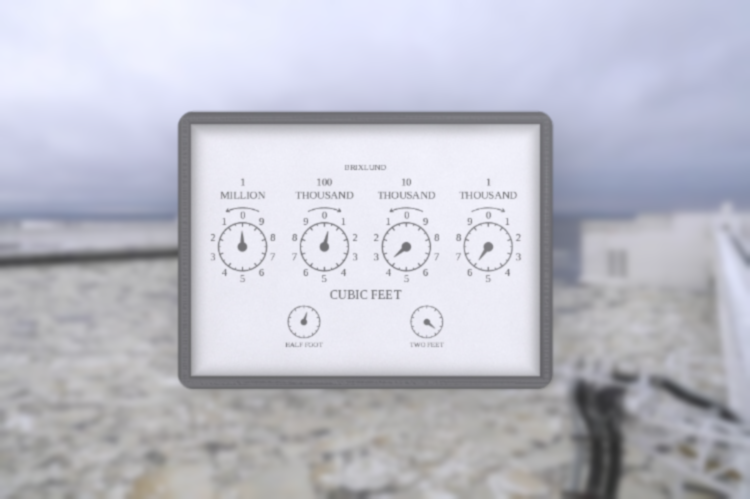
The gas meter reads 3600; ft³
